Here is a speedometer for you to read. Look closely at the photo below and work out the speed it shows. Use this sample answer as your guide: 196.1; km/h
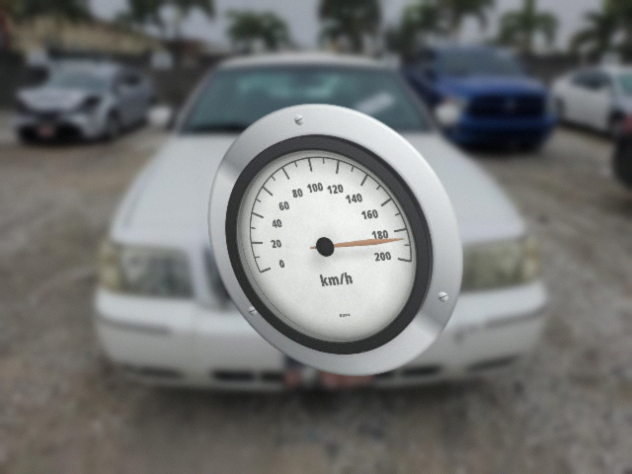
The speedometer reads 185; km/h
